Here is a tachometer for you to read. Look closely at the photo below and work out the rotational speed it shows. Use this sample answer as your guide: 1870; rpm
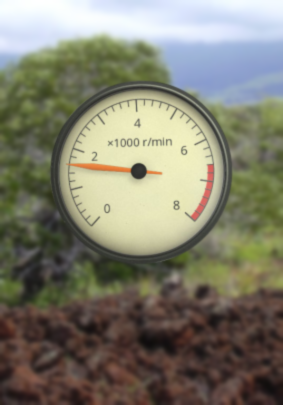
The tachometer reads 1600; rpm
